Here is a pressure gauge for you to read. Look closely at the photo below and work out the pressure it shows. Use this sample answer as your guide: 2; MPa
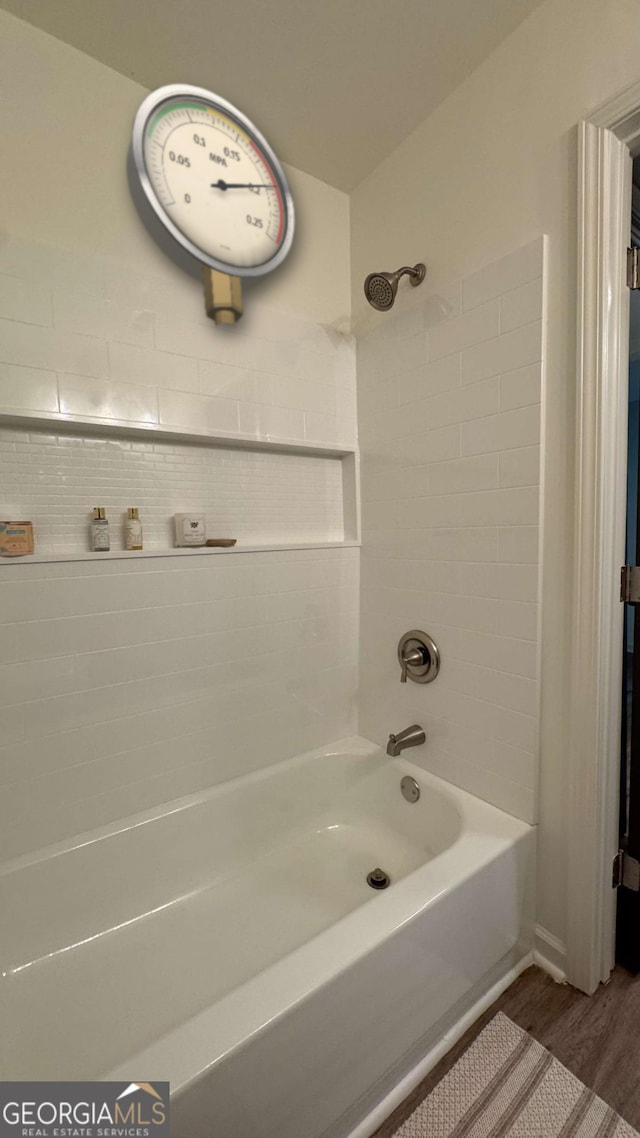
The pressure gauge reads 0.2; MPa
